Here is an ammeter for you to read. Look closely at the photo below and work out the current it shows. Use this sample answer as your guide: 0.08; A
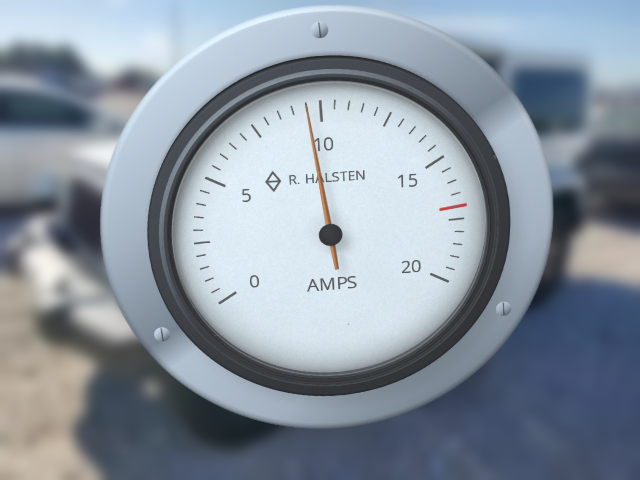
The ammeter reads 9.5; A
